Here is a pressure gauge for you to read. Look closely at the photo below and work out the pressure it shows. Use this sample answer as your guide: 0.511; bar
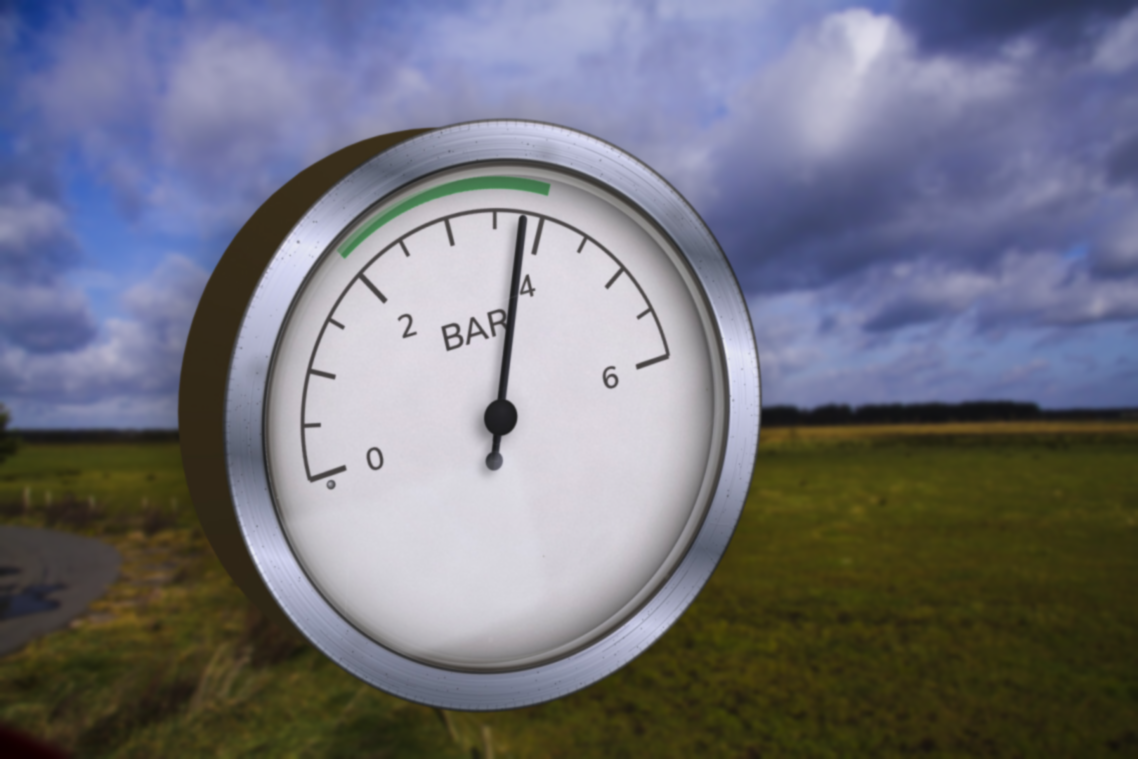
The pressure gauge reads 3.75; bar
